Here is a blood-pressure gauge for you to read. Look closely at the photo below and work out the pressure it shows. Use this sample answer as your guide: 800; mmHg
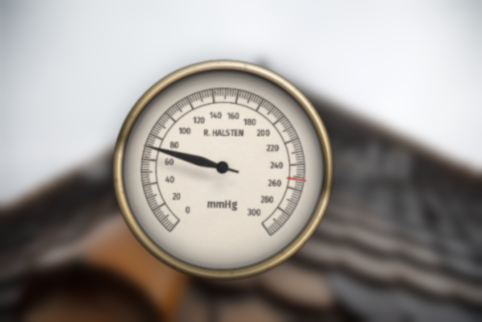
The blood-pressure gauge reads 70; mmHg
